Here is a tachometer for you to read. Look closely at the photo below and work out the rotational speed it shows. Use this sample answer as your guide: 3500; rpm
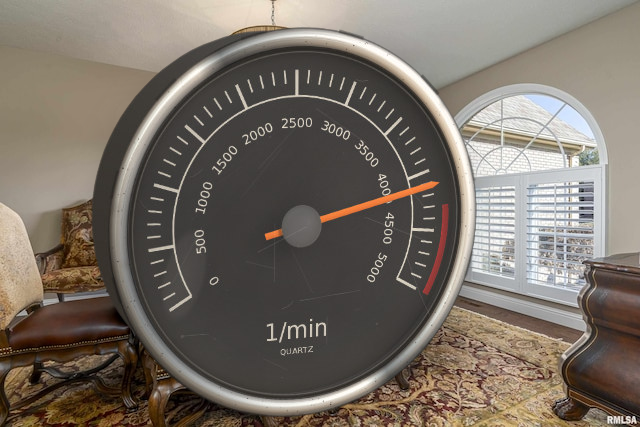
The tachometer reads 4100; rpm
